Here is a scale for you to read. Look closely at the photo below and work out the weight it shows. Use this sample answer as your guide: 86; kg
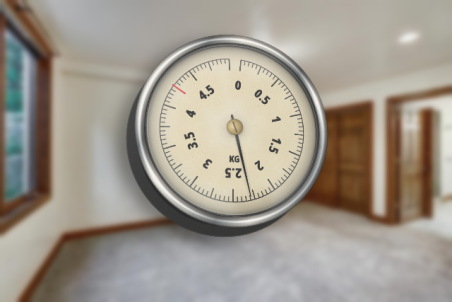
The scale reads 2.3; kg
